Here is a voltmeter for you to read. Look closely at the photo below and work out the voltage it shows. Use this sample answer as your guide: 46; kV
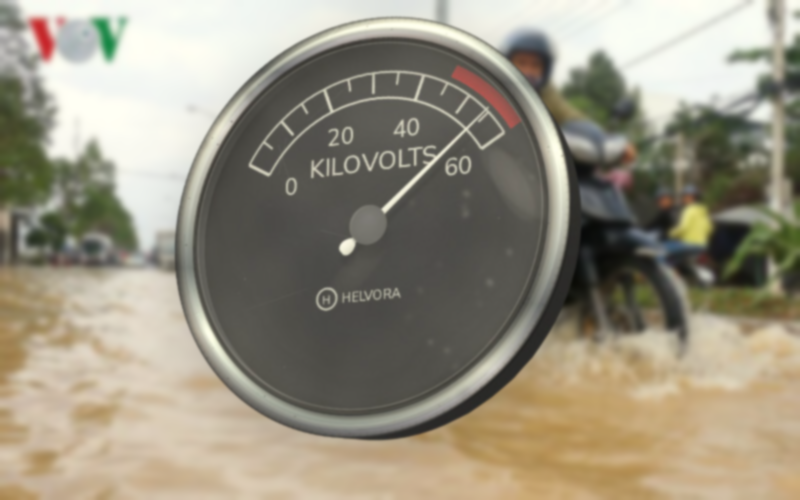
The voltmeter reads 55; kV
